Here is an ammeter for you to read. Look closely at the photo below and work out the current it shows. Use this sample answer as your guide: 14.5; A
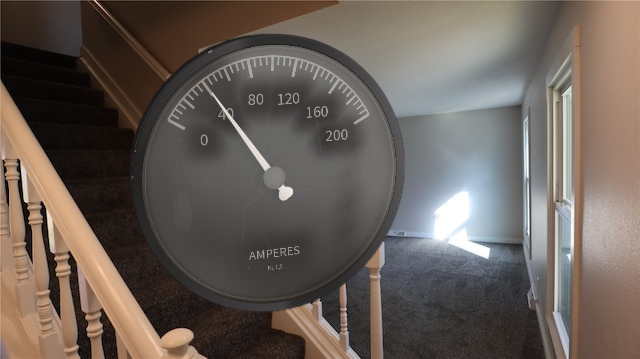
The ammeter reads 40; A
